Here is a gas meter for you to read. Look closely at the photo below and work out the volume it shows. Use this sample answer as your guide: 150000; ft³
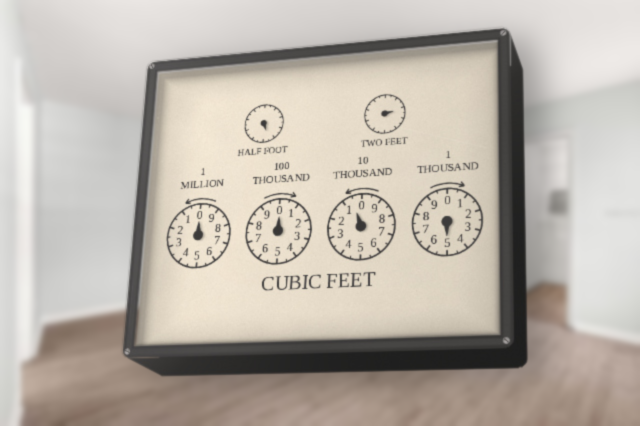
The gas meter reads 500; ft³
